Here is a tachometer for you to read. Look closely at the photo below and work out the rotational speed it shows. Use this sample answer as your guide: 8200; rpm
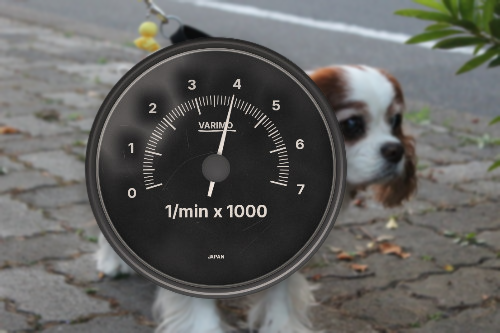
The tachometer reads 4000; rpm
